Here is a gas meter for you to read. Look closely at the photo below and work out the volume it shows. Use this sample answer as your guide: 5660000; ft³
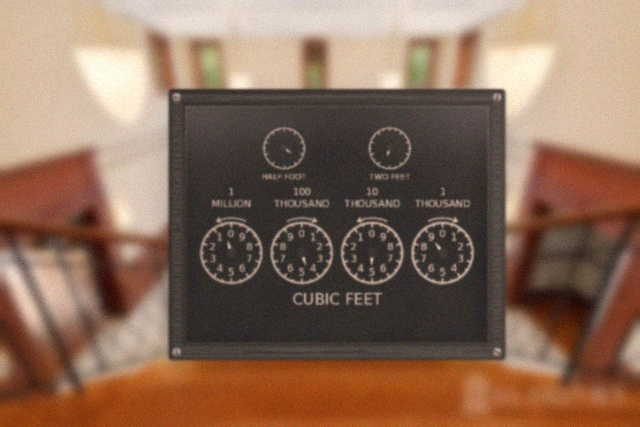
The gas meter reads 44900; ft³
